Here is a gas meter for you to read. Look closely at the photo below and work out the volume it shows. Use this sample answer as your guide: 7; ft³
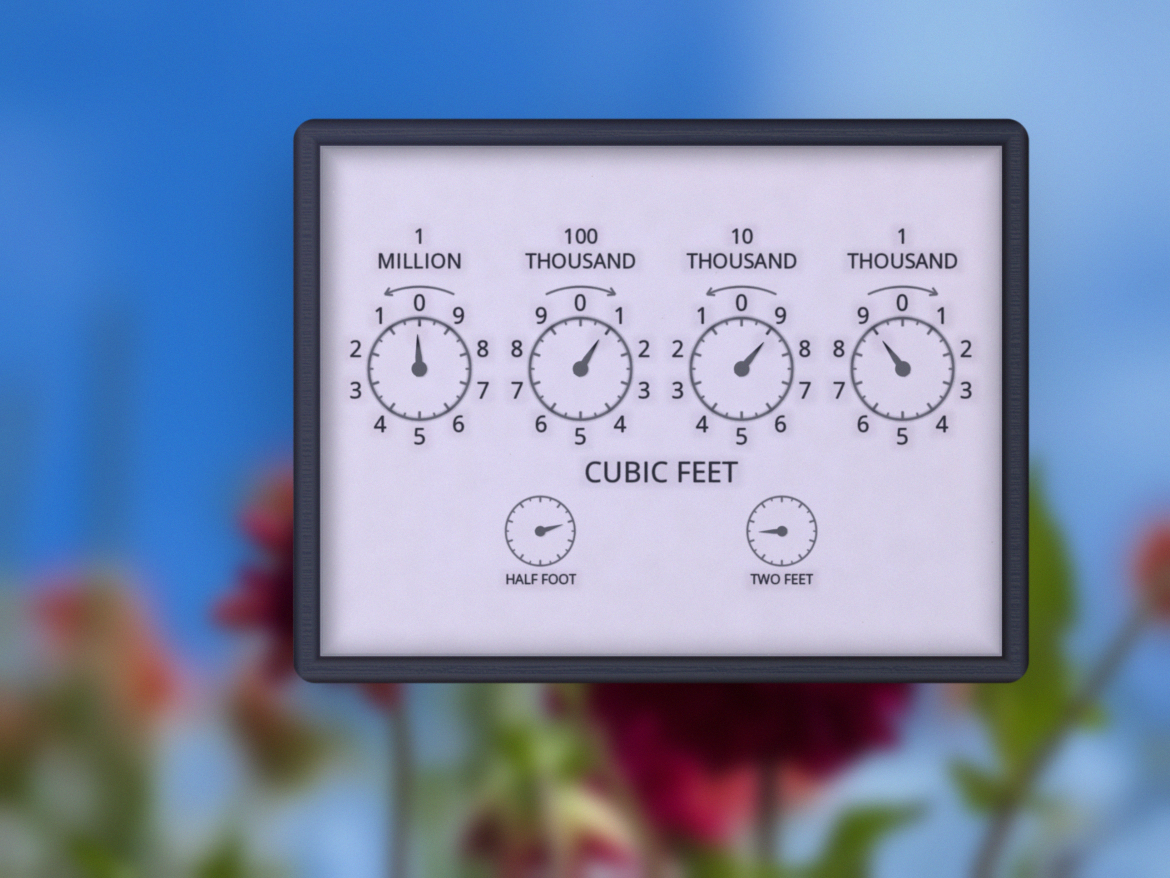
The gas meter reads 8900; ft³
